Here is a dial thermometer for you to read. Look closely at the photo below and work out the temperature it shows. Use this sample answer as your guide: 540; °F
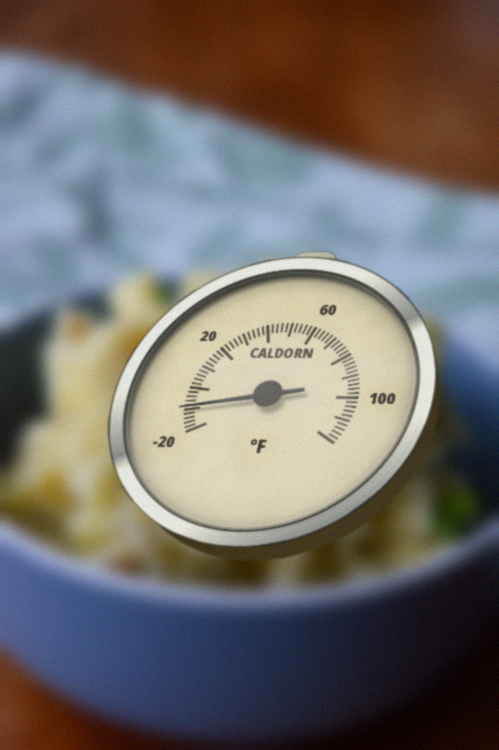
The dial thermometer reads -10; °F
